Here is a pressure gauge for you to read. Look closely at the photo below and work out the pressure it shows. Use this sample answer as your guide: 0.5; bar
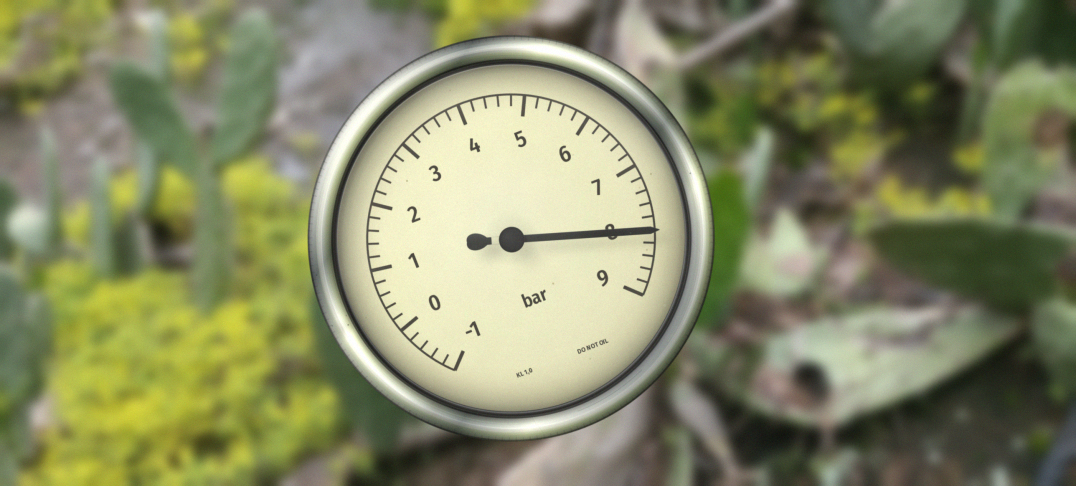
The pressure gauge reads 8; bar
